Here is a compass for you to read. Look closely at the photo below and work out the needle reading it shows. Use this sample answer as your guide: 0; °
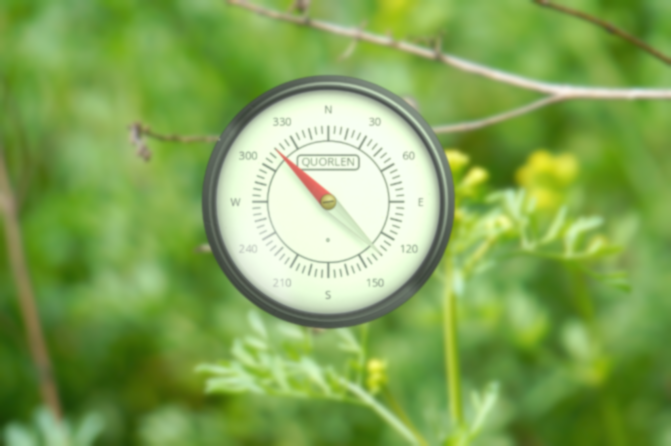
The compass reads 315; °
